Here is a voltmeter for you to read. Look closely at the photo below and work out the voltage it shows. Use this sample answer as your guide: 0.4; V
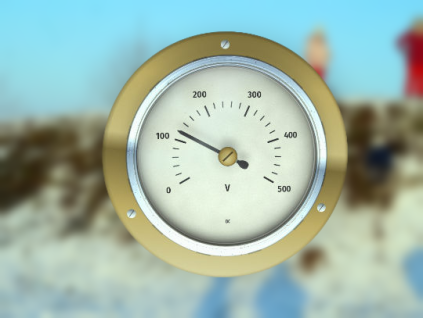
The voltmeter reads 120; V
